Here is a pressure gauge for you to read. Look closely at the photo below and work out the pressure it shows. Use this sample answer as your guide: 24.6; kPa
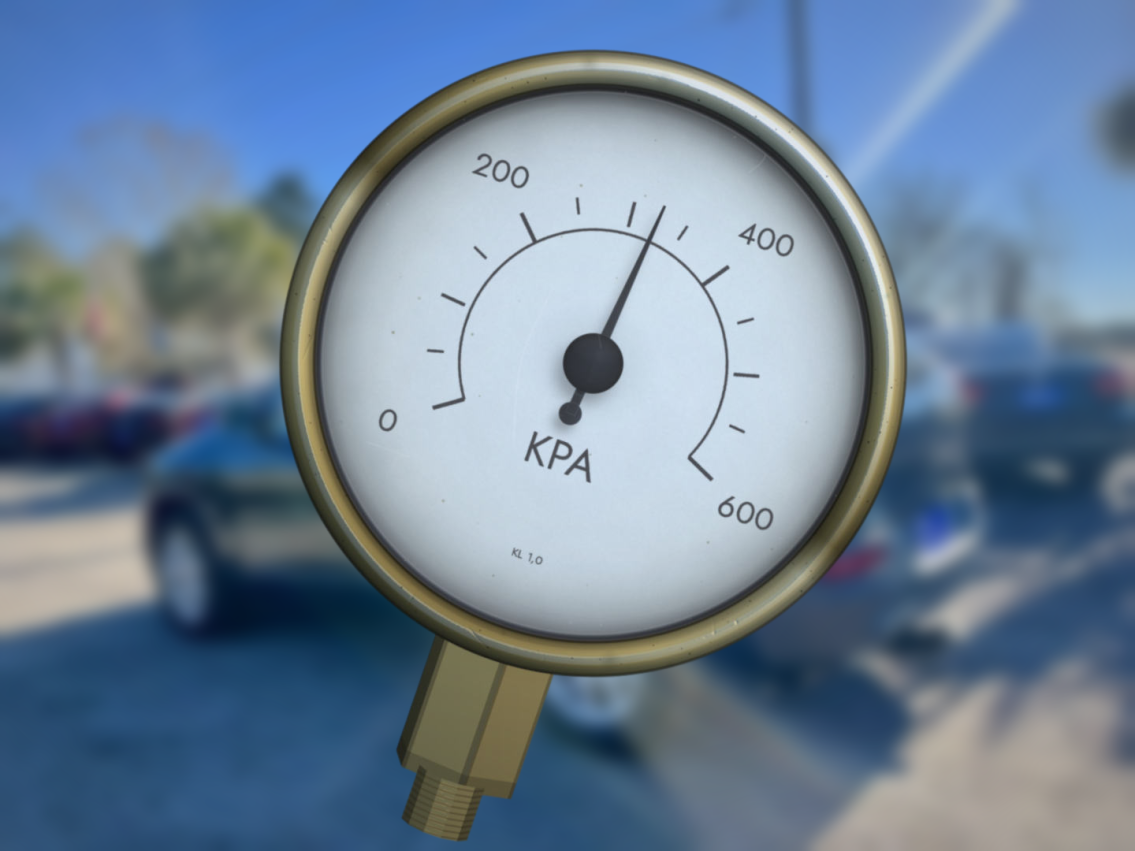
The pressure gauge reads 325; kPa
